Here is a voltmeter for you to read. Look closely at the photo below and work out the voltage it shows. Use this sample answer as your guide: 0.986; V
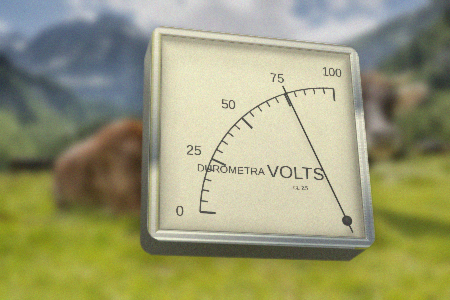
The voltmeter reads 75; V
